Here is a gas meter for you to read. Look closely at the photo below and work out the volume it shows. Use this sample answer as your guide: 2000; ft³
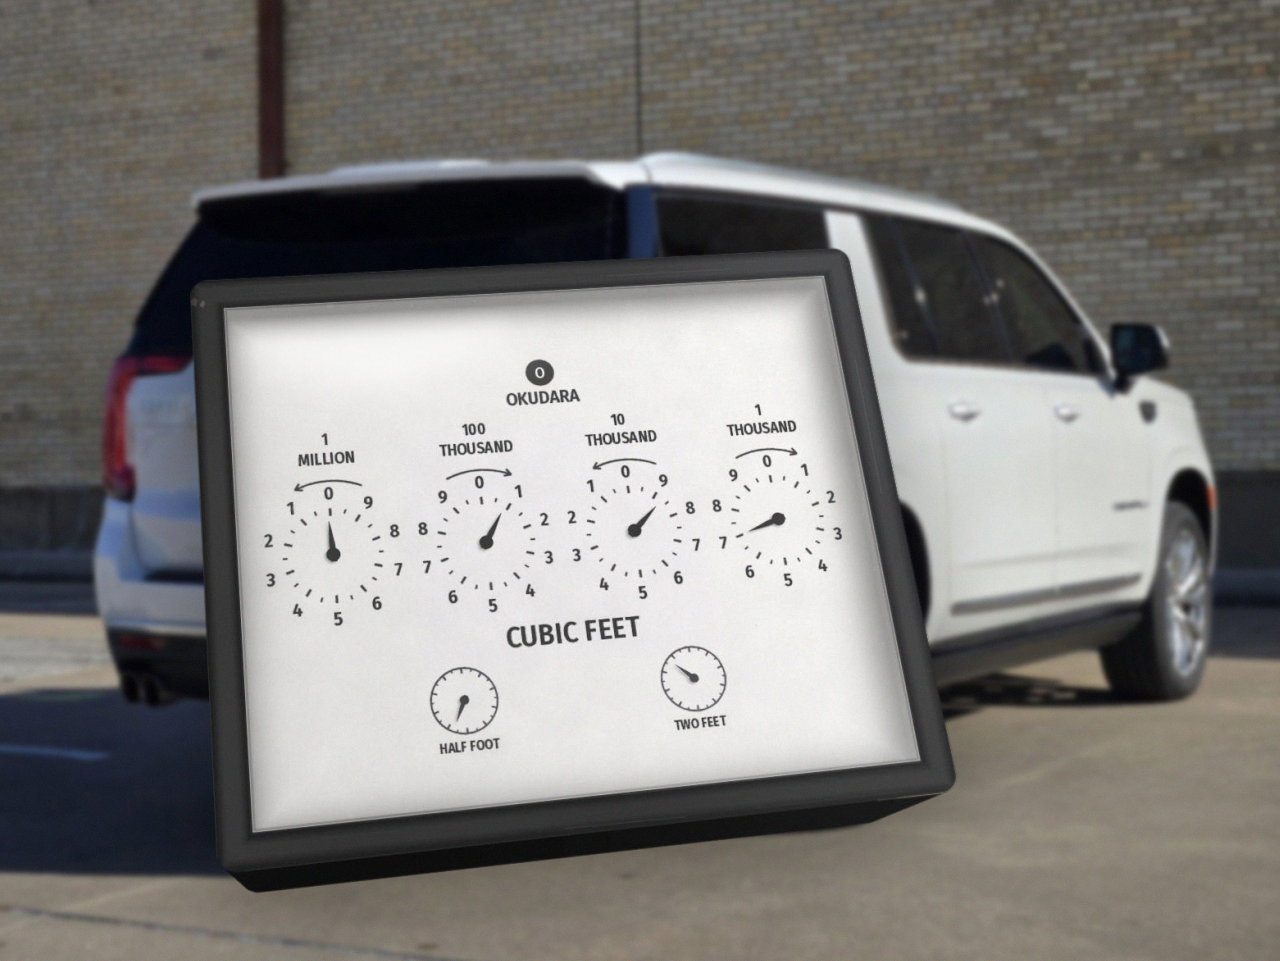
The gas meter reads 8700; ft³
